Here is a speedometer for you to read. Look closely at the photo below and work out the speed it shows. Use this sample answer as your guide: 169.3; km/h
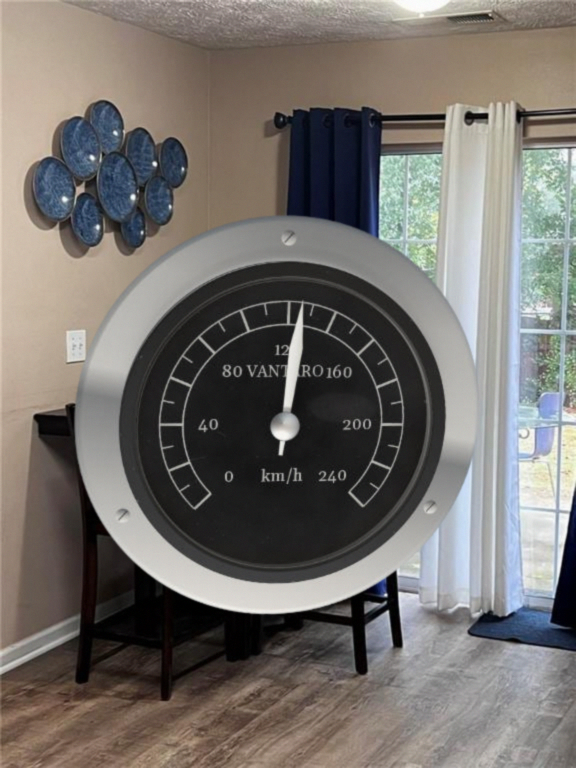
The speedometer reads 125; km/h
